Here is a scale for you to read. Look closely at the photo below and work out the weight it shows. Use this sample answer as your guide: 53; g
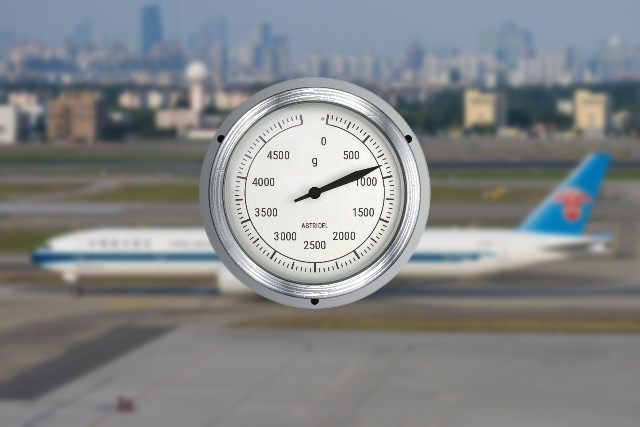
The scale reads 850; g
